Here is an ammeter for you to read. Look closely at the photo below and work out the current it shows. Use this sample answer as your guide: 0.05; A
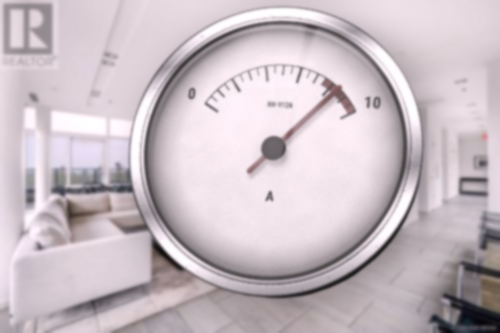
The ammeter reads 8.5; A
